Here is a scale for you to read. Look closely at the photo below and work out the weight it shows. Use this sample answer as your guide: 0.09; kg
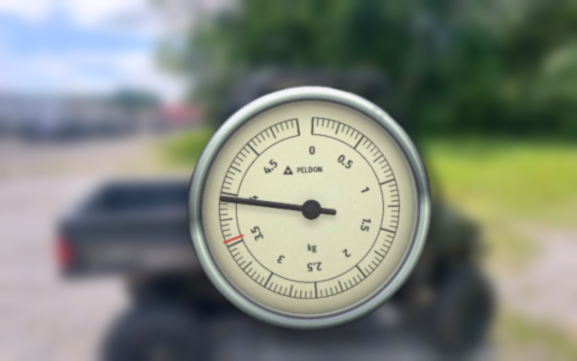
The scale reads 3.95; kg
